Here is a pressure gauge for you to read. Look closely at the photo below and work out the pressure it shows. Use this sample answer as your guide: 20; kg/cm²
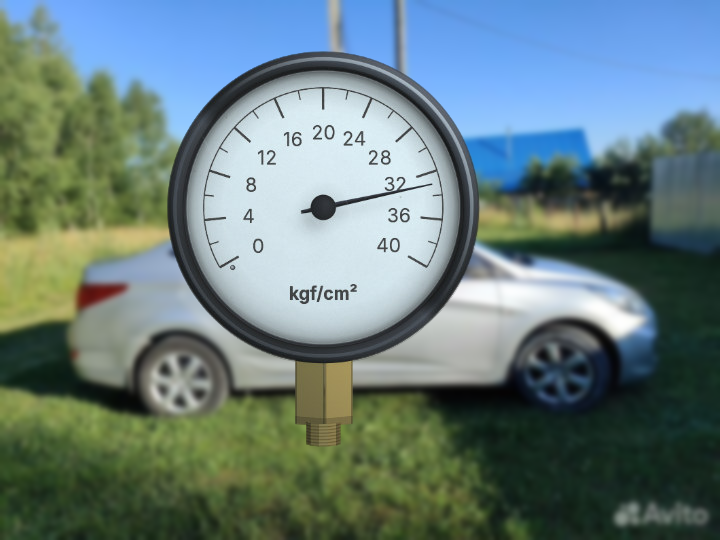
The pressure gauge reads 33; kg/cm²
